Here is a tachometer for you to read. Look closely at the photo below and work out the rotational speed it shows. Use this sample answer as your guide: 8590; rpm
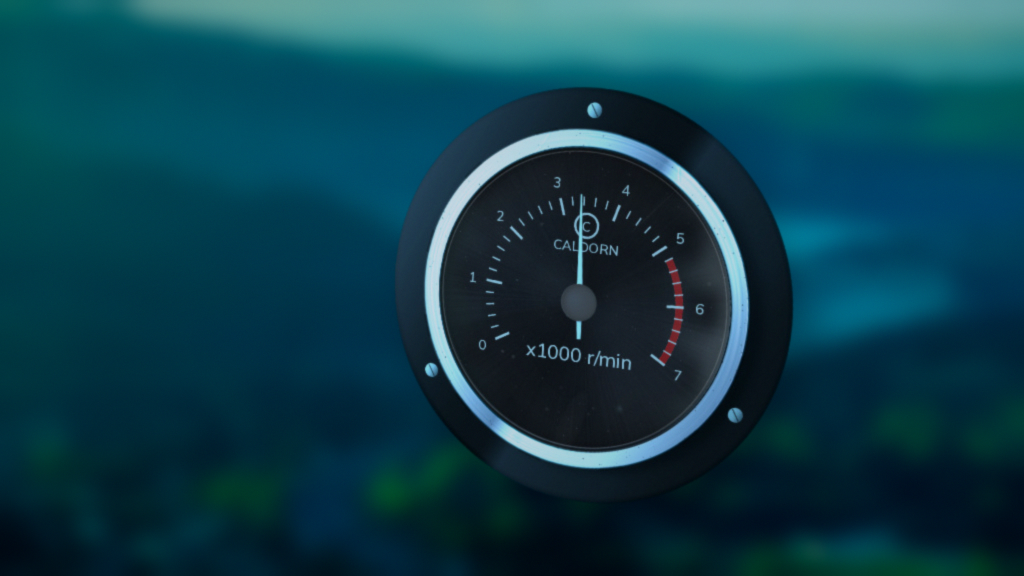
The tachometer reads 3400; rpm
